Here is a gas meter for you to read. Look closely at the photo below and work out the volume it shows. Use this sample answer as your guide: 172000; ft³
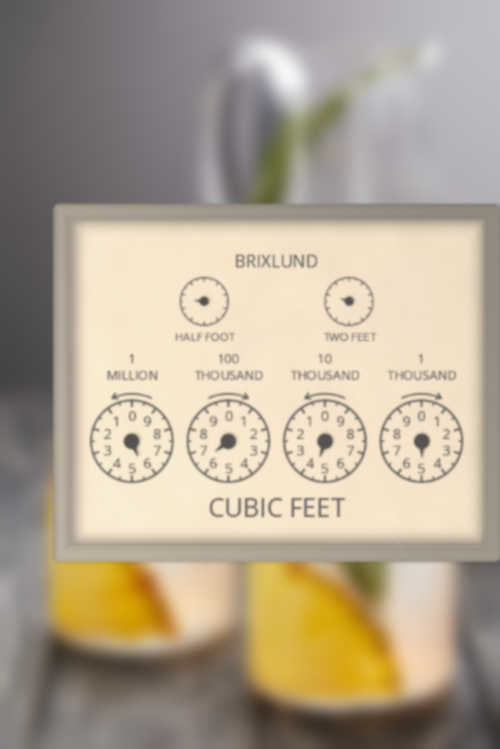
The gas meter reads 564500; ft³
